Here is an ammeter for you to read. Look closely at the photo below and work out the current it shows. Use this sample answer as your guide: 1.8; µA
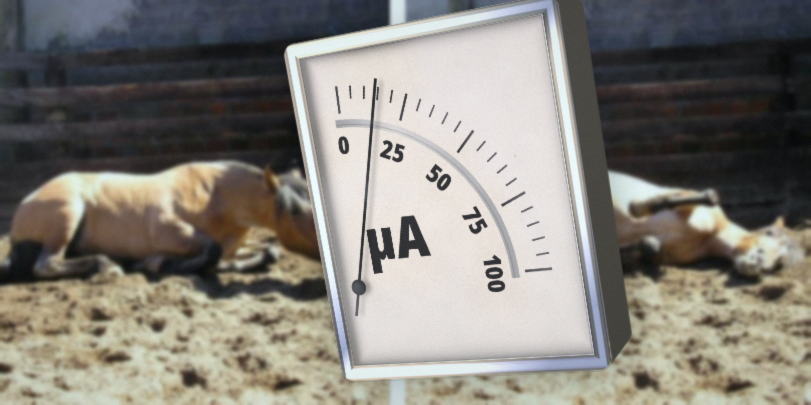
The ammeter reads 15; µA
